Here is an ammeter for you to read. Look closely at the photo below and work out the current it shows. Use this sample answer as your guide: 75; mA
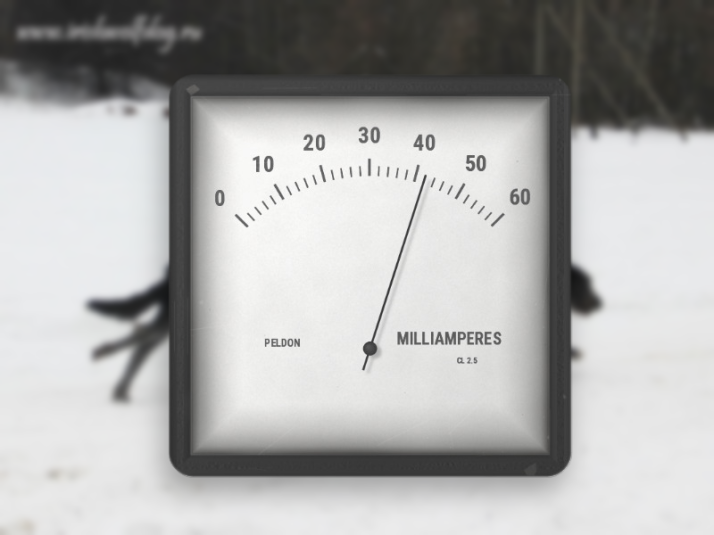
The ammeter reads 42; mA
